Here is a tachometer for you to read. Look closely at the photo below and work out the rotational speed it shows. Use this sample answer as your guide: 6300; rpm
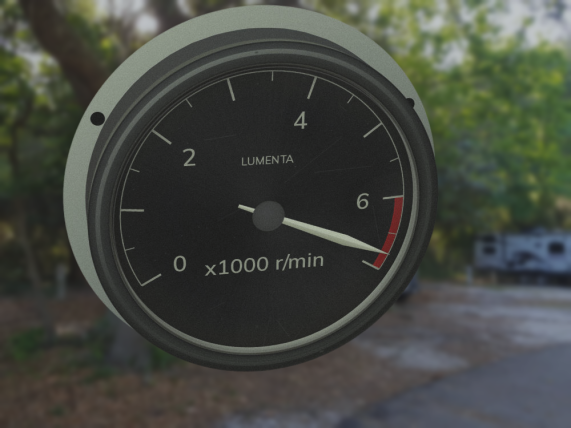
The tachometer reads 6750; rpm
